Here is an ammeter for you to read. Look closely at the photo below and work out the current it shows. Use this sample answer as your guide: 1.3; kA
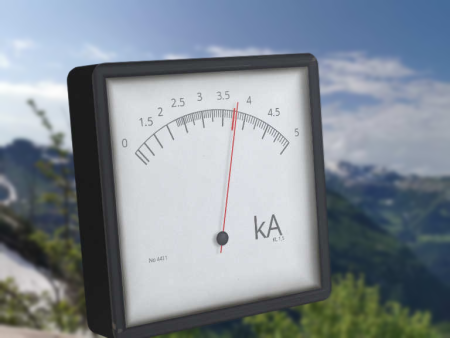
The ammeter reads 3.75; kA
